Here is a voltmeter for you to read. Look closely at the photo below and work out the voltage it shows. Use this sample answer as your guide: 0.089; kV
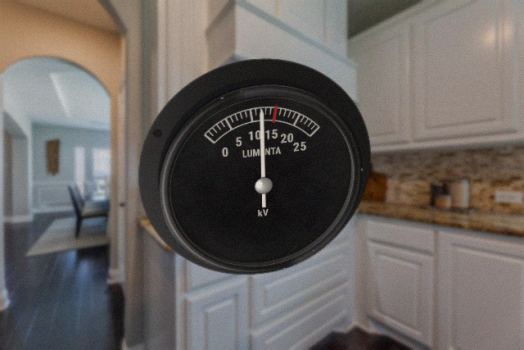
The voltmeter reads 12; kV
